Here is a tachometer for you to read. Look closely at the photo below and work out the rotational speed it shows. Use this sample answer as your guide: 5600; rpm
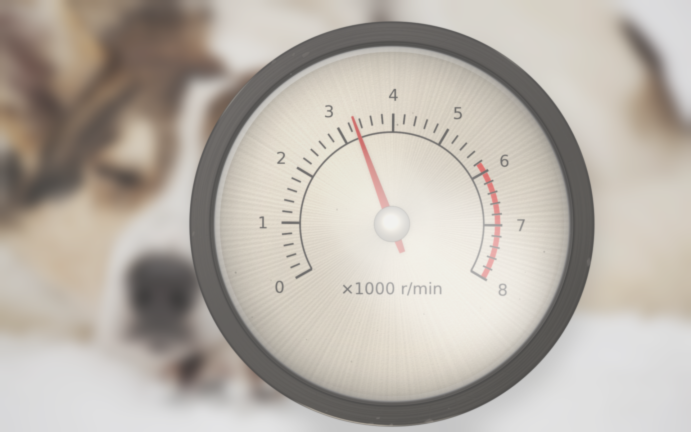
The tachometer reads 3300; rpm
